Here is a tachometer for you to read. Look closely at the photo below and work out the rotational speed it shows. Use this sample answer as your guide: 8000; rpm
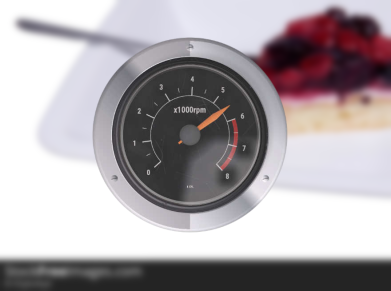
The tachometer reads 5500; rpm
